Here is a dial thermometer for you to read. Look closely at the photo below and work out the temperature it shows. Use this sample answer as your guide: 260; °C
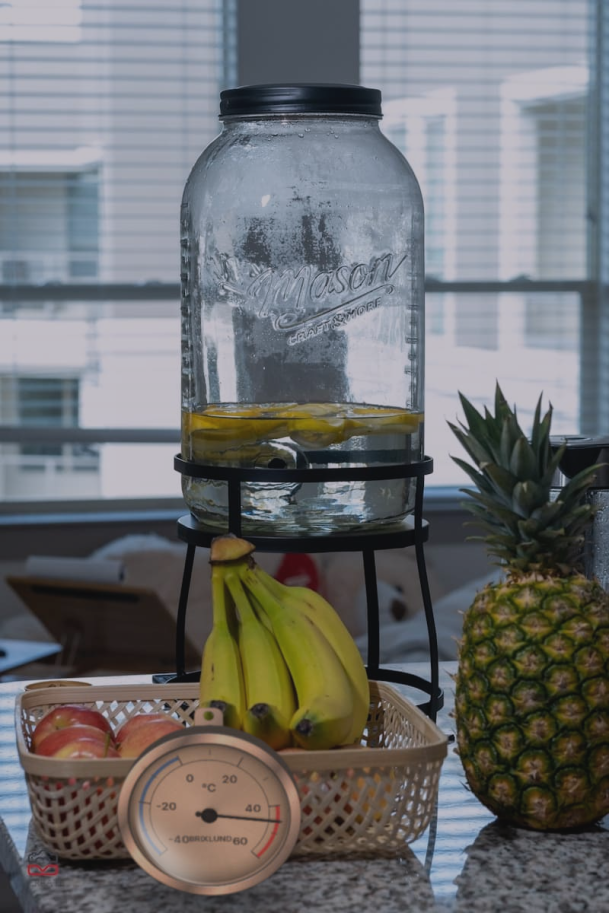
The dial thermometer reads 45; °C
